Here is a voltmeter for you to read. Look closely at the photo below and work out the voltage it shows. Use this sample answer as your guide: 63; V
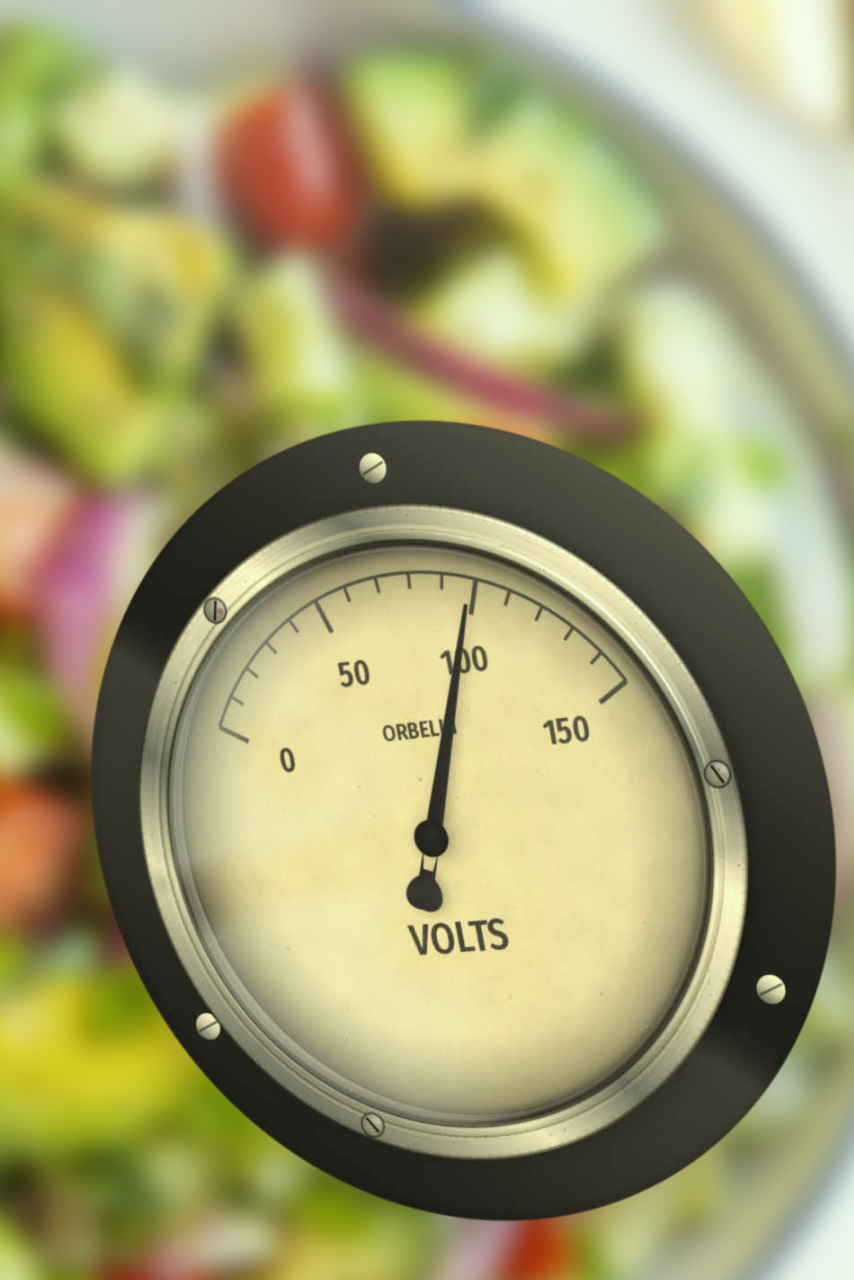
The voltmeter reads 100; V
